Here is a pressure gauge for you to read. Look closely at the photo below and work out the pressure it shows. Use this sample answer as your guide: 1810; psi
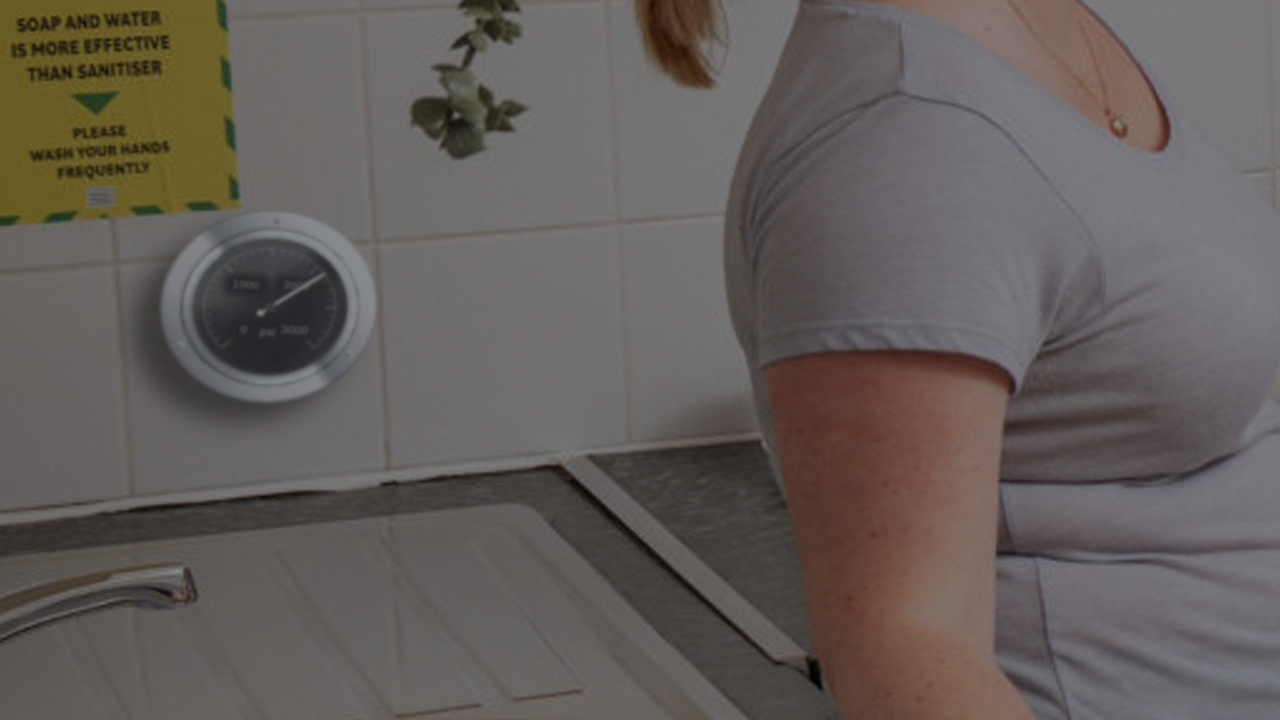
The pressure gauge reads 2100; psi
